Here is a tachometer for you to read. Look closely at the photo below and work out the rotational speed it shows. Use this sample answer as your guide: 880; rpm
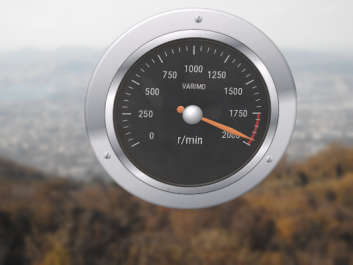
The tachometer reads 1950; rpm
